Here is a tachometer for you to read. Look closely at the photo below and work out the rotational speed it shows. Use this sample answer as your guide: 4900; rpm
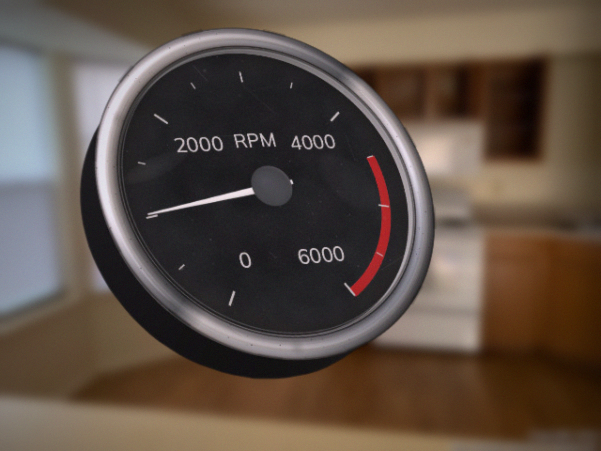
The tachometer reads 1000; rpm
